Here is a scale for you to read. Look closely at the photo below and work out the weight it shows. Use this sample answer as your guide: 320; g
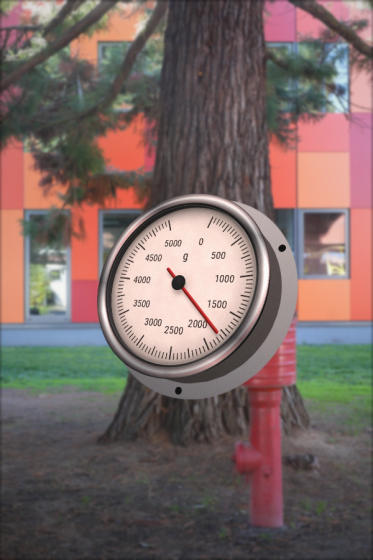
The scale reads 1800; g
